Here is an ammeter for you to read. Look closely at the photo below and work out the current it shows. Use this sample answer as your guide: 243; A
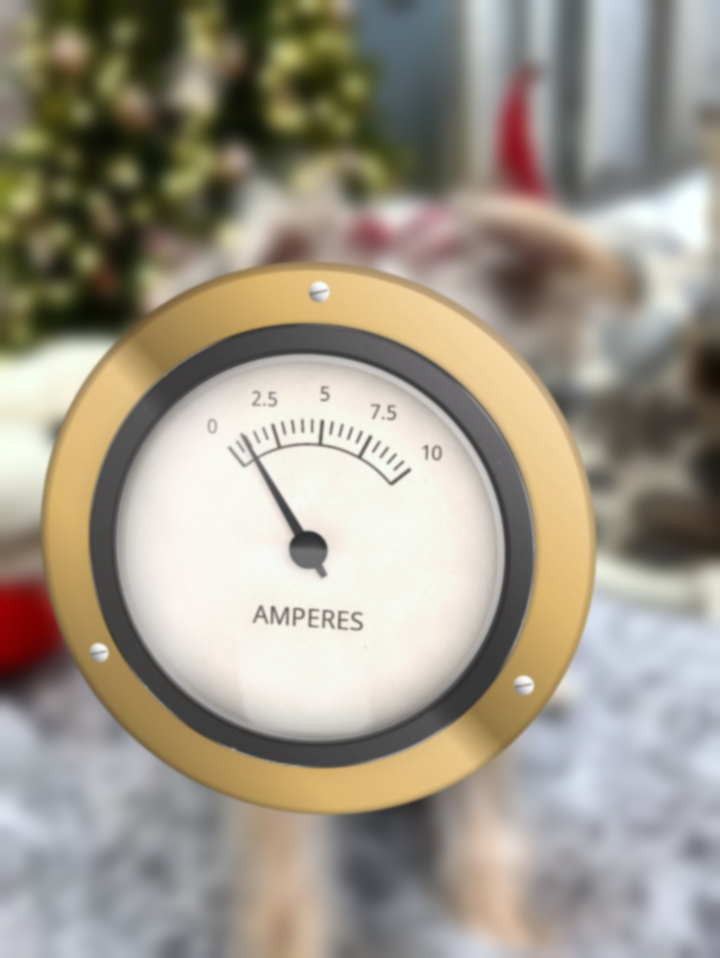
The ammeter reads 1; A
